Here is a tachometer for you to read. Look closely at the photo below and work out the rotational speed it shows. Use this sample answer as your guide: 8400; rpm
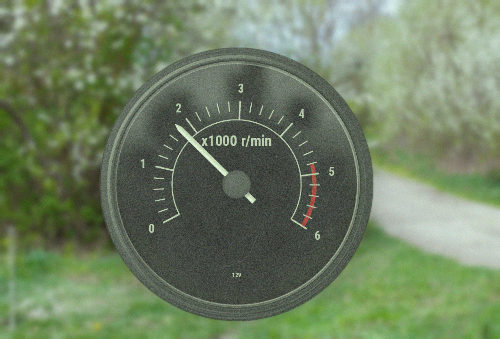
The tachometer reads 1800; rpm
